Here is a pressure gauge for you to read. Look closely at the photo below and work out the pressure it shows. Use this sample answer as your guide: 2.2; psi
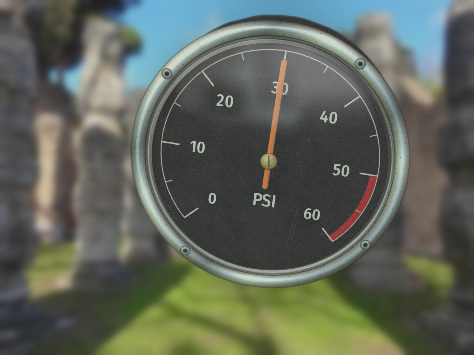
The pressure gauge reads 30; psi
